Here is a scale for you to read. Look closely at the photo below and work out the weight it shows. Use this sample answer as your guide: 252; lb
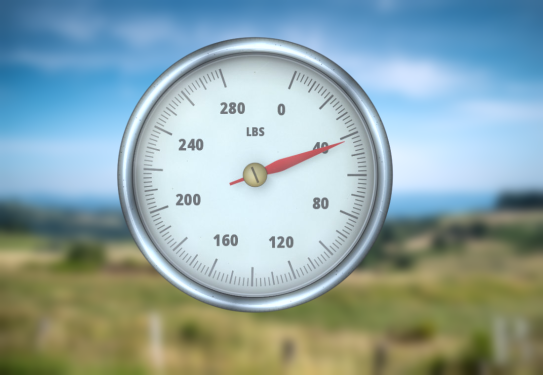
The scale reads 42; lb
